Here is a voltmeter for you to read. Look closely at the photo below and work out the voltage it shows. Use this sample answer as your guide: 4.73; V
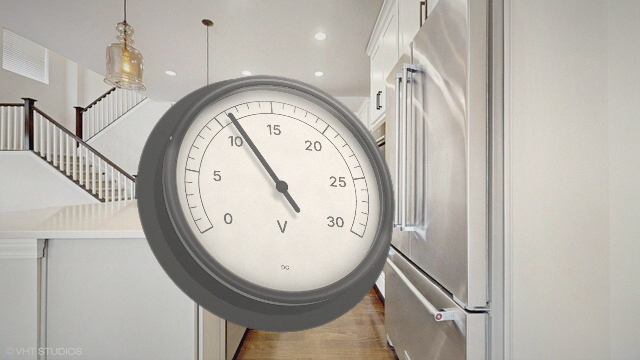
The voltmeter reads 11; V
